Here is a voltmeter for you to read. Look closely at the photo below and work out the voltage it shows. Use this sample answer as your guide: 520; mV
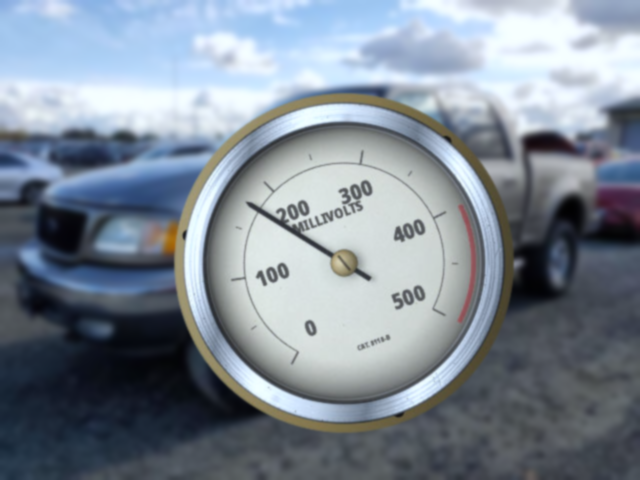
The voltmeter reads 175; mV
